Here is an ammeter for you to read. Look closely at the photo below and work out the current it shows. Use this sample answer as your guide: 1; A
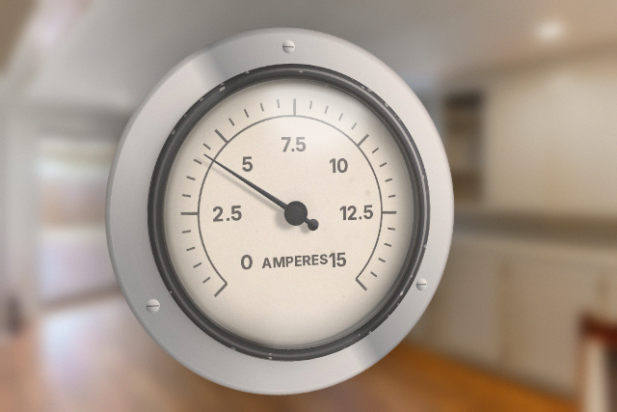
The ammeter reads 4.25; A
